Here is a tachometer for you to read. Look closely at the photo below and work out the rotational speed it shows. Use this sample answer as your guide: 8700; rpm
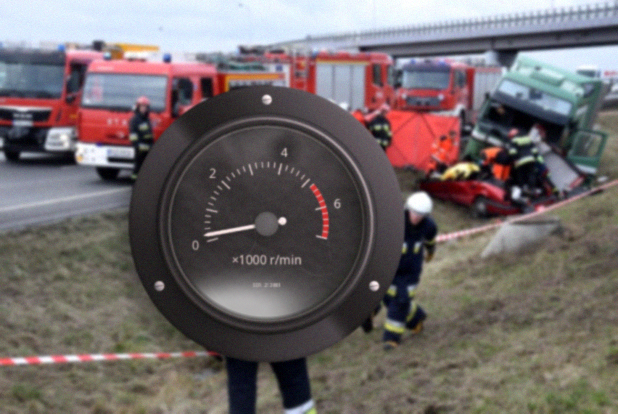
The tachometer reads 200; rpm
